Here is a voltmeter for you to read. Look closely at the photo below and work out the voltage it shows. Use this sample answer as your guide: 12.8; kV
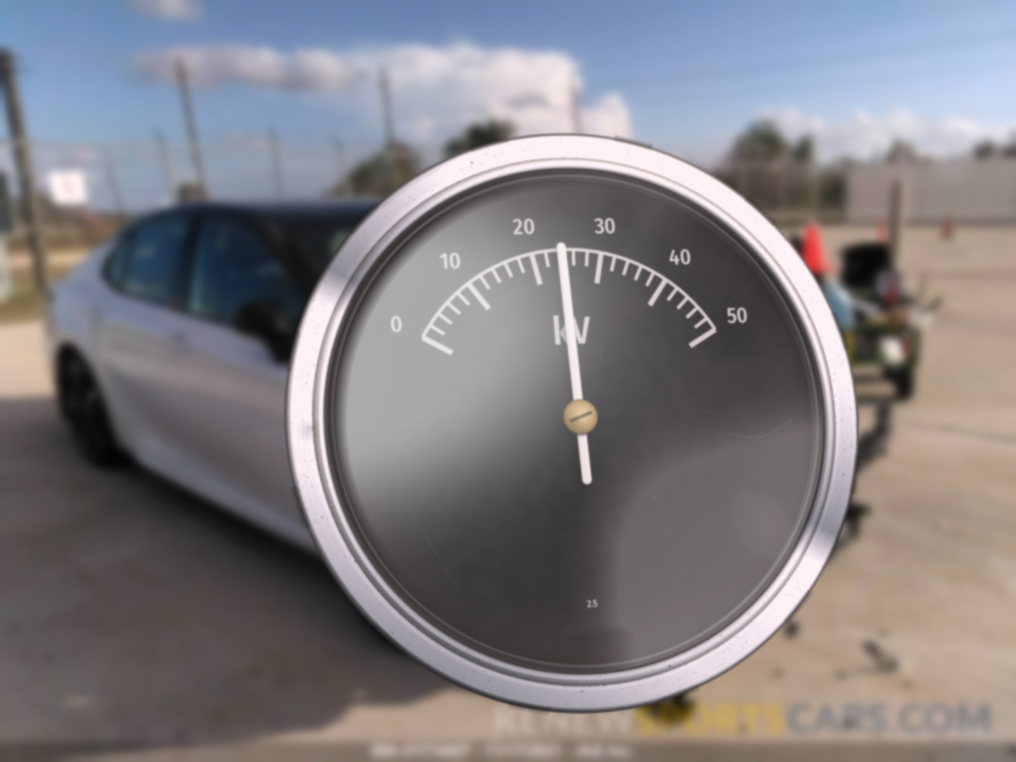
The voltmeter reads 24; kV
